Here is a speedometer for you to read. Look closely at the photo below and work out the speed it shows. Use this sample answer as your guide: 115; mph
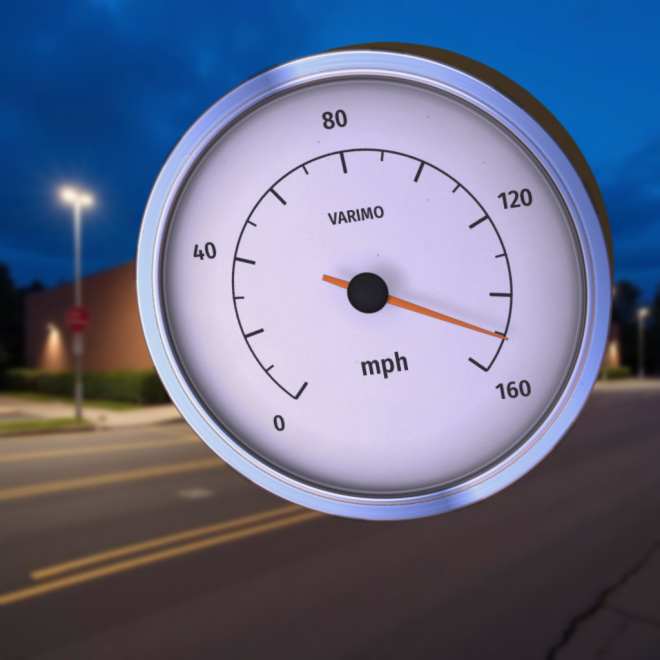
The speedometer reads 150; mph
